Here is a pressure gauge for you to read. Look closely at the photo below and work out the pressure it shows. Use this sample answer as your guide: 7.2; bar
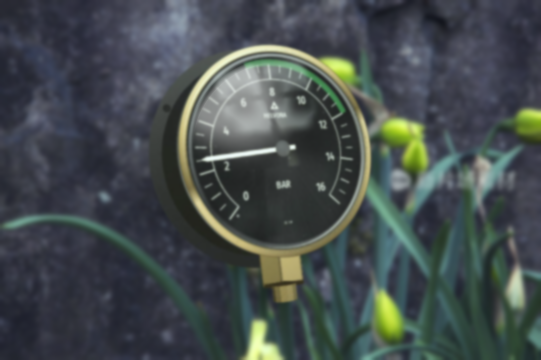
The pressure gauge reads 2.5; bar
